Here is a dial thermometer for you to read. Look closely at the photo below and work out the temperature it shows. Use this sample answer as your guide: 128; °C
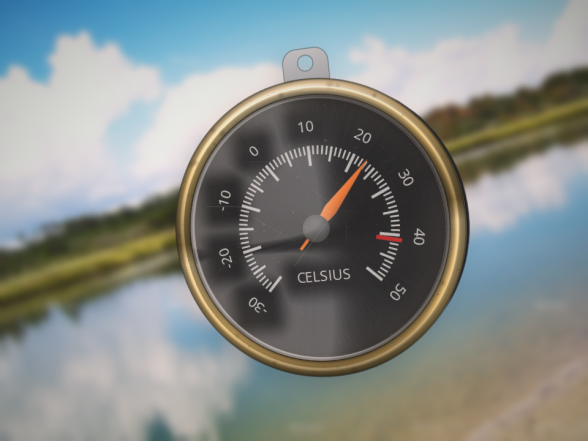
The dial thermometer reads 23; °C
